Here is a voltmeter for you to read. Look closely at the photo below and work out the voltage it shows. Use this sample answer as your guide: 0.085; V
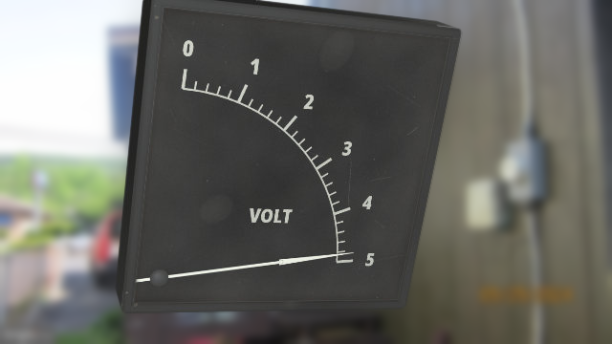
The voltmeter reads 4.8; V
